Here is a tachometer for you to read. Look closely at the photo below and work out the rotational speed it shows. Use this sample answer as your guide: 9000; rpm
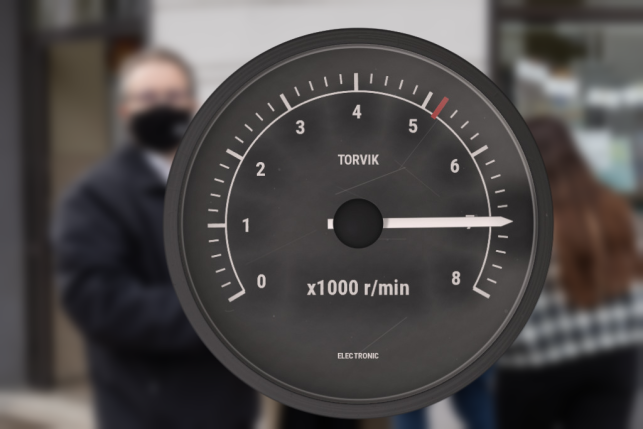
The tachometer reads 7000; rpm
